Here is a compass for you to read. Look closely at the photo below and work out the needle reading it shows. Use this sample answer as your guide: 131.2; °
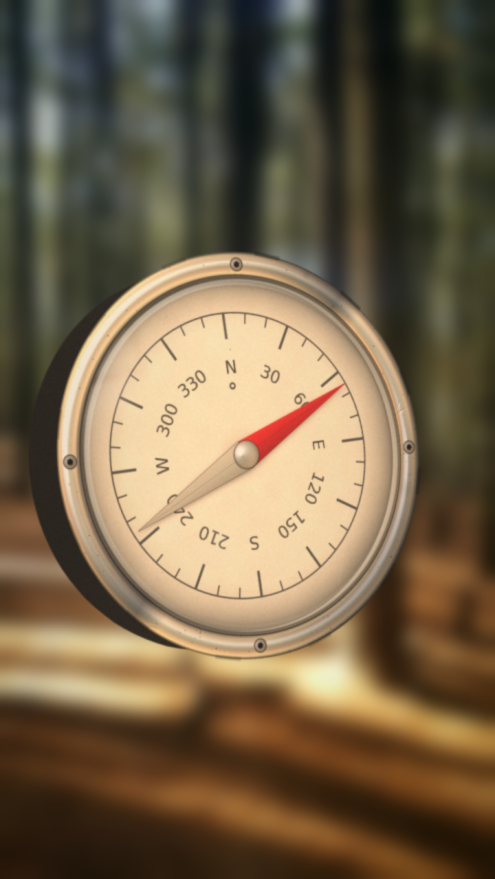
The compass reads 65; °
